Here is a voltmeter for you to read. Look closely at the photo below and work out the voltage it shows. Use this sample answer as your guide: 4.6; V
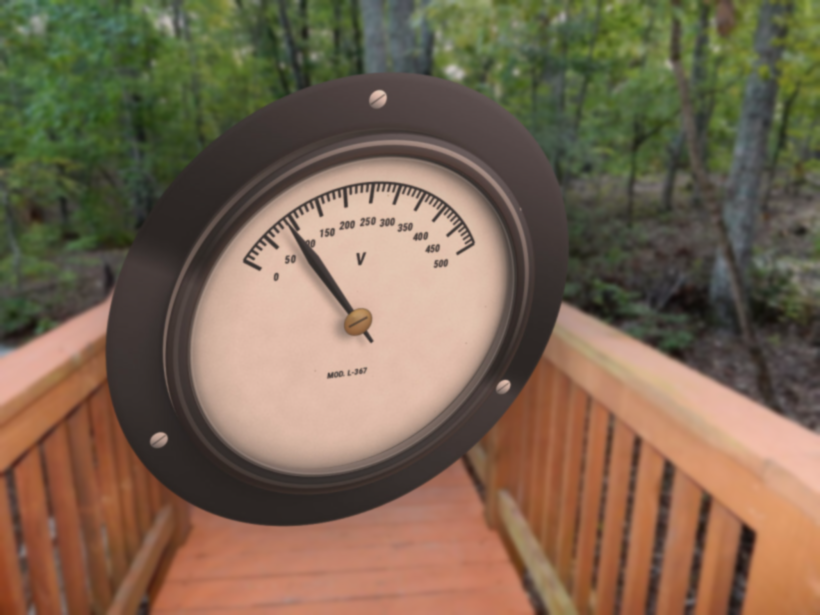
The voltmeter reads 90; V
